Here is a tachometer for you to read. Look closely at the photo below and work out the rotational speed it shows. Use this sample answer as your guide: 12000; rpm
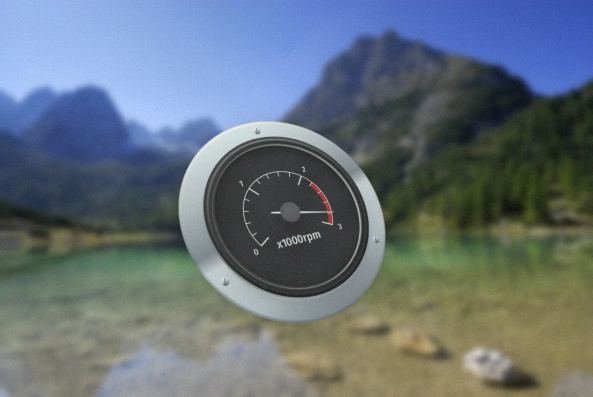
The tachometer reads 2800; rpm
